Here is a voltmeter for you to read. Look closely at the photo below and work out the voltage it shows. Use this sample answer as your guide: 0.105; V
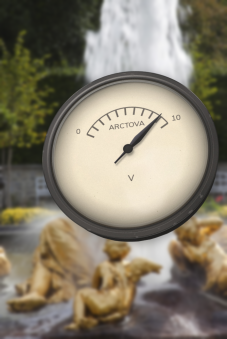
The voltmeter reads 9; V
